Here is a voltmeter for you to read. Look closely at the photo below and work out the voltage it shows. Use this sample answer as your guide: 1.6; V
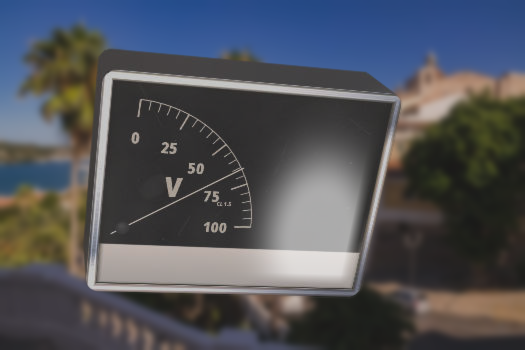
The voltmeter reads 65; V
